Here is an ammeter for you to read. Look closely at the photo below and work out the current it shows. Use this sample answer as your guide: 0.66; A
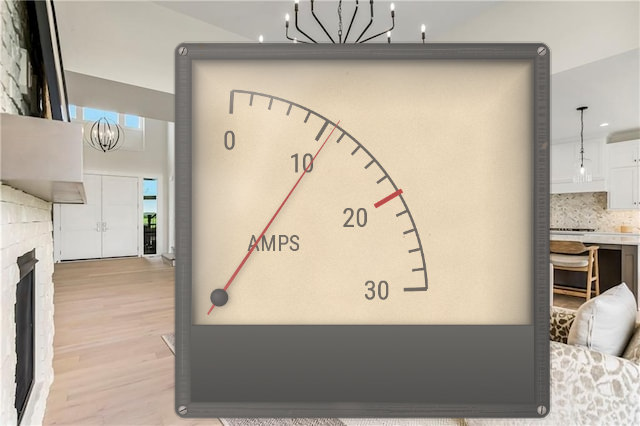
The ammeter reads 11; A
